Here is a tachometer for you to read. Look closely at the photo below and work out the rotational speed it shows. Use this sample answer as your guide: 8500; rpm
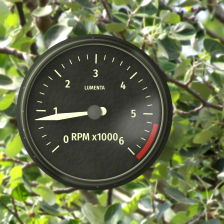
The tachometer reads 800; rpm
